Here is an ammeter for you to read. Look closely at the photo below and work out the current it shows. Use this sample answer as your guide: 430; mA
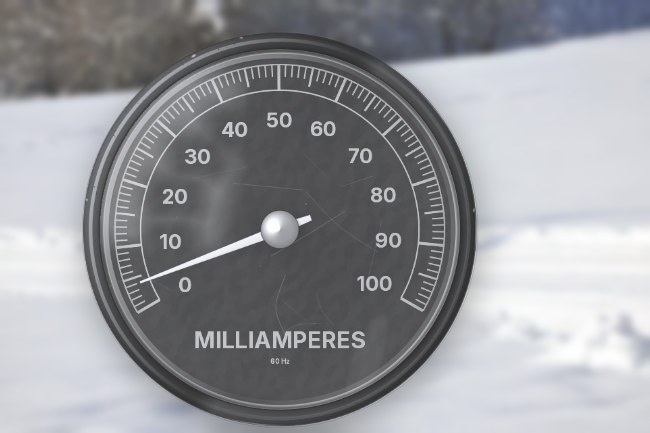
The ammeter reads 4; mA
